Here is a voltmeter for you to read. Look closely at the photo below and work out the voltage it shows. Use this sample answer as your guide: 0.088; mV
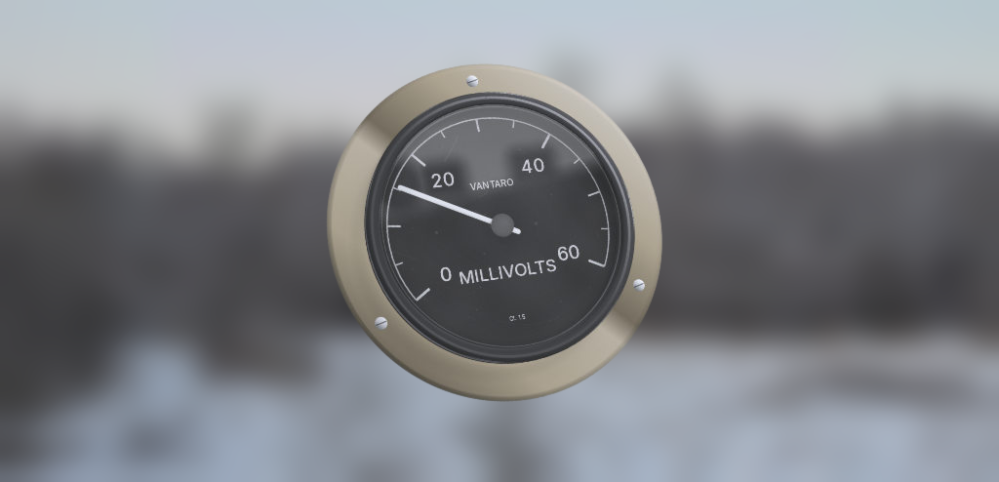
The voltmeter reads 15; mV
